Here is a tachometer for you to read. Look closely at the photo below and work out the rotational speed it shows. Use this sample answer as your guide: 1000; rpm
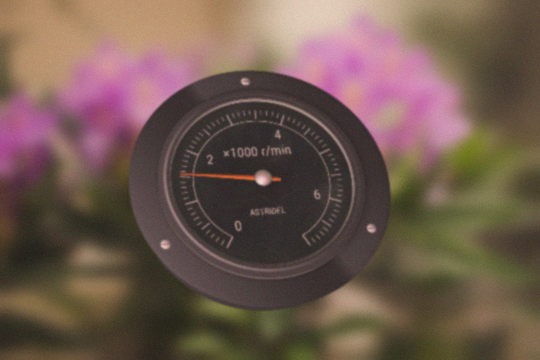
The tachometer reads 1500; rpm
